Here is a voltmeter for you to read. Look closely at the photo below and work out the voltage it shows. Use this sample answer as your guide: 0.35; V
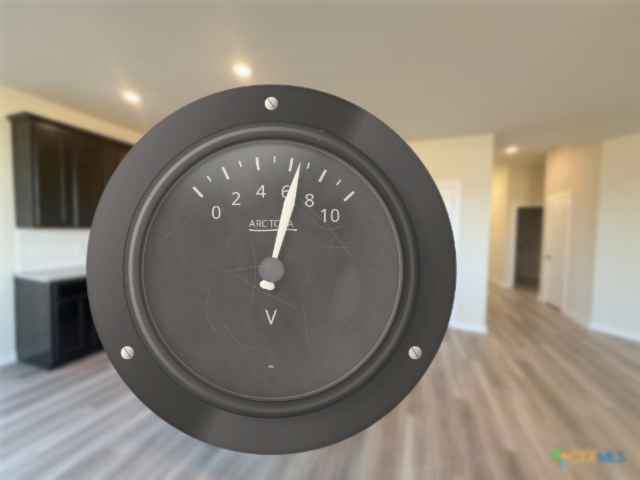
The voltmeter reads 6.5; V
